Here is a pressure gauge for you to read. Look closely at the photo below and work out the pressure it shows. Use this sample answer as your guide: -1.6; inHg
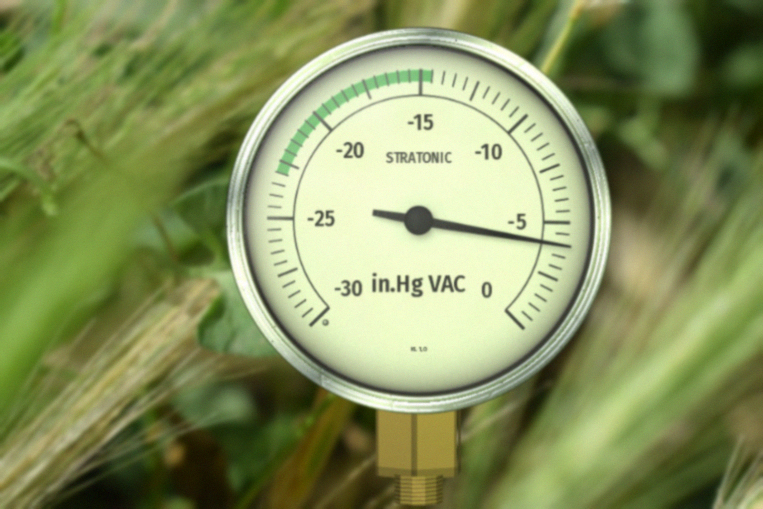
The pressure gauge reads -4; inHg
